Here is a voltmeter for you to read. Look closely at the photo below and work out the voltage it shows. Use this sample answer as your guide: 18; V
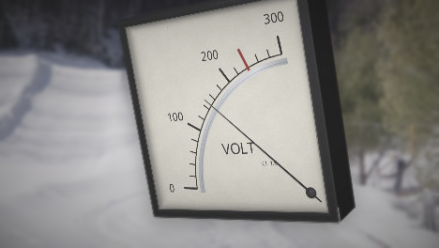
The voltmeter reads 150; V
